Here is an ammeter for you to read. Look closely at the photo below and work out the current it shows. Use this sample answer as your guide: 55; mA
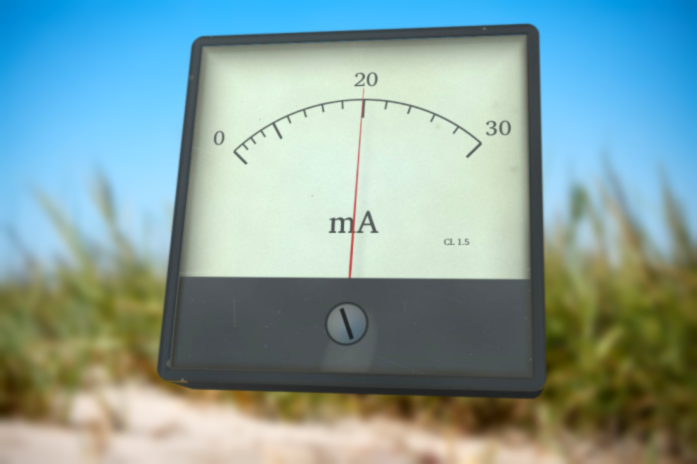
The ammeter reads 20; mA
